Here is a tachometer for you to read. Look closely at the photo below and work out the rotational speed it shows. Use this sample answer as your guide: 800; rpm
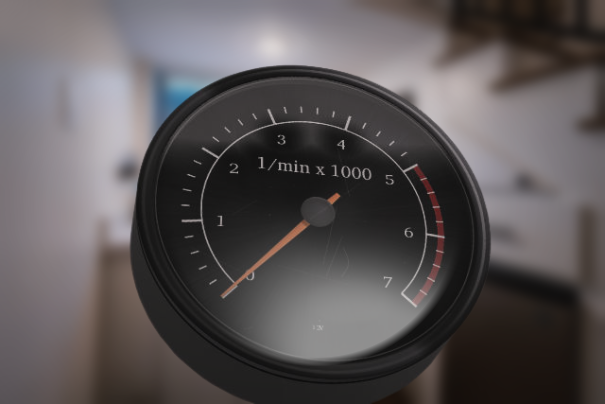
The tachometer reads 0; rpm
